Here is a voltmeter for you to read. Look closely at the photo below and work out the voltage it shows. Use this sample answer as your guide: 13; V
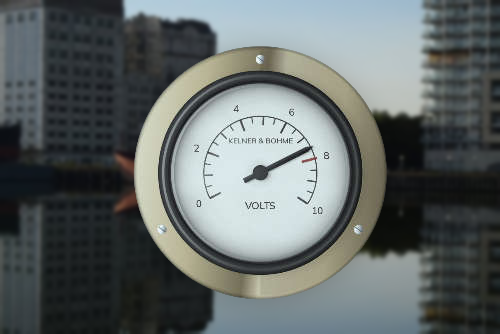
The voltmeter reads 7.5; V
